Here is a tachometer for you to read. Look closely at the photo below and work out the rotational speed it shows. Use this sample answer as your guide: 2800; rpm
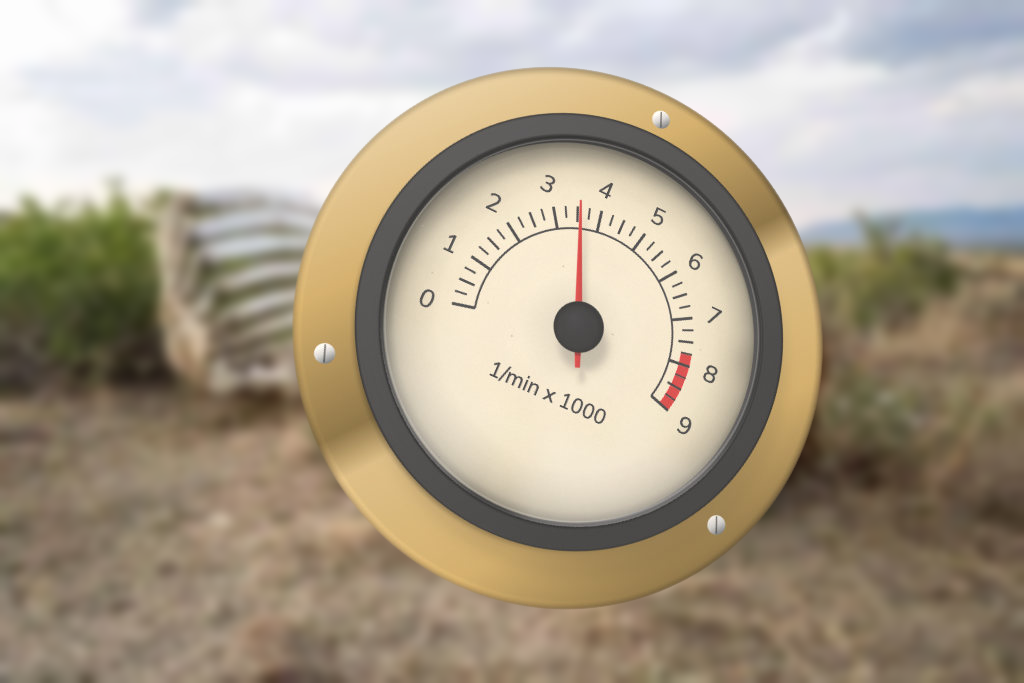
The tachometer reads 3500; rpm
